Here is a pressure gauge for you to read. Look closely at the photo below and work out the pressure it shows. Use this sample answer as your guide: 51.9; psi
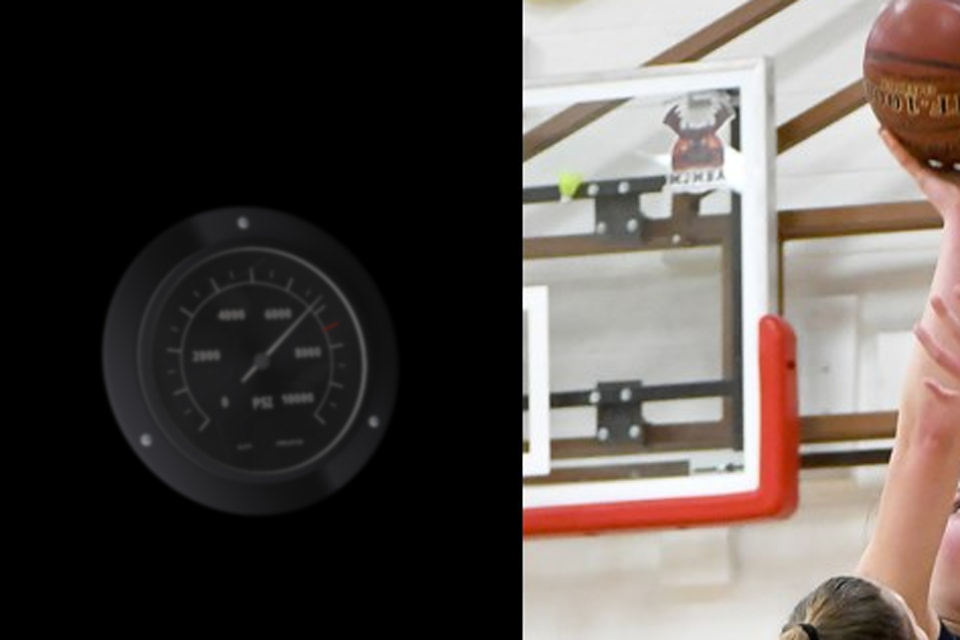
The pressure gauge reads 6750; psi
